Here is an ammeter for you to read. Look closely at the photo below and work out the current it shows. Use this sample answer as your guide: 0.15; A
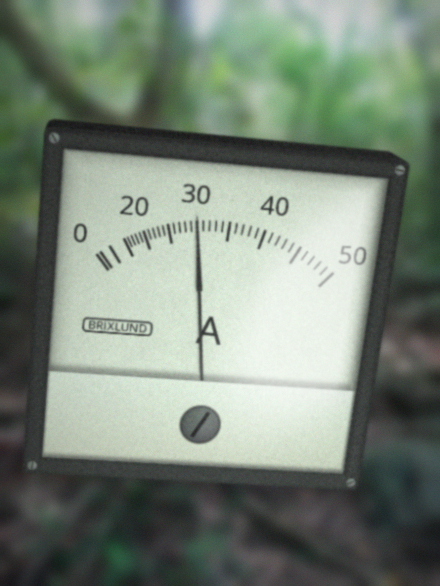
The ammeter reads 30; A
